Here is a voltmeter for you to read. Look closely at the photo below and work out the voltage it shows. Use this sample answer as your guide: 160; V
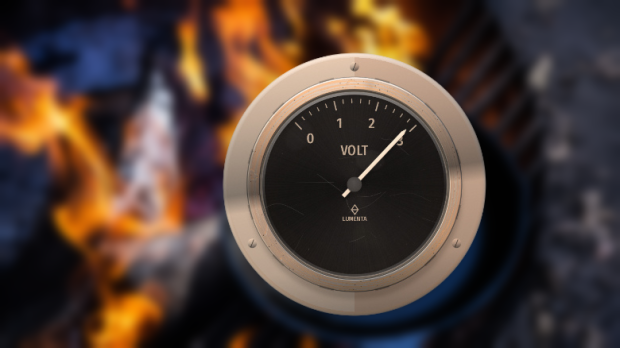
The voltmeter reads 2.9; V
